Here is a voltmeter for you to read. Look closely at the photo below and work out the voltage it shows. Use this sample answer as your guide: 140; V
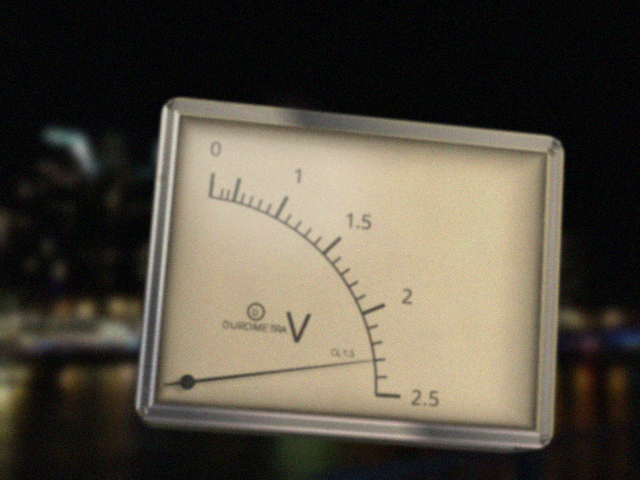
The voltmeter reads 2.3; V
